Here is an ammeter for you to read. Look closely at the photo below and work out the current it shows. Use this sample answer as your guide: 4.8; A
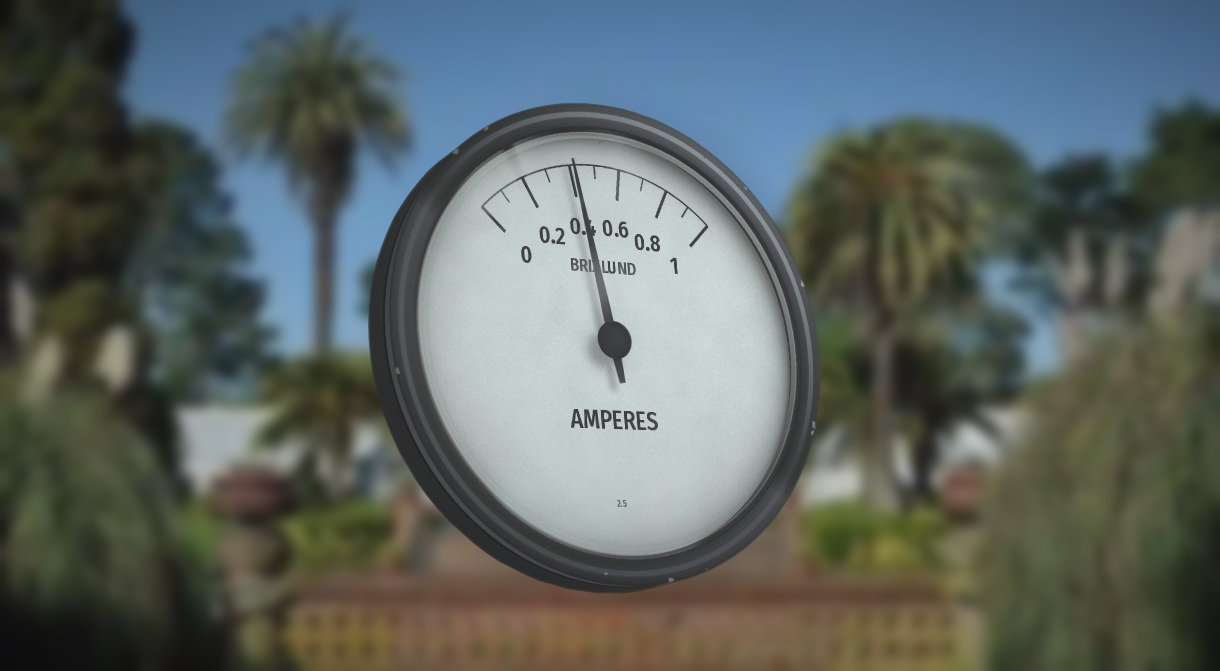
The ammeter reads 0.4; A
